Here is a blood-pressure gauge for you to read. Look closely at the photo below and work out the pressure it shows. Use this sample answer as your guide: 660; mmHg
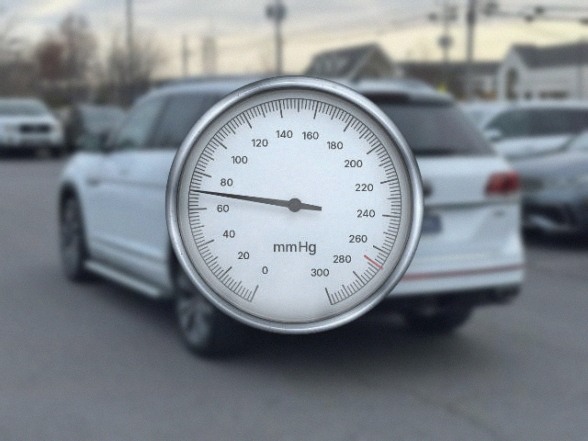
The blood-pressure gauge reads 70; mmHg
